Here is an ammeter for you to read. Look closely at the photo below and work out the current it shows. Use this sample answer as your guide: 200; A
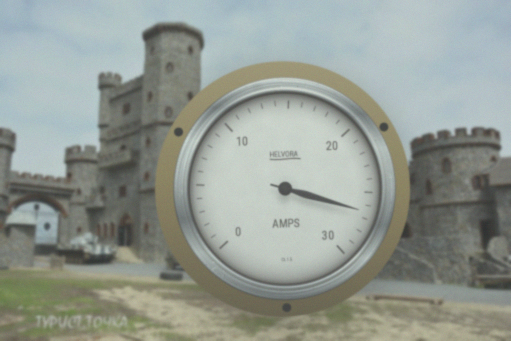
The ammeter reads 26.5; A
